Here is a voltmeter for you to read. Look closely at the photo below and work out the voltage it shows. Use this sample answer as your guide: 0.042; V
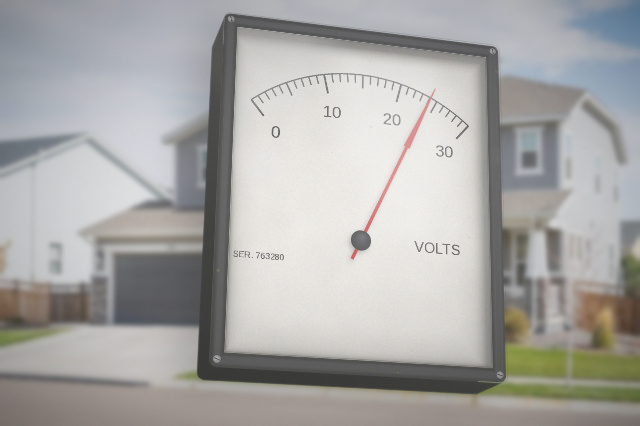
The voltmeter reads 24; V
